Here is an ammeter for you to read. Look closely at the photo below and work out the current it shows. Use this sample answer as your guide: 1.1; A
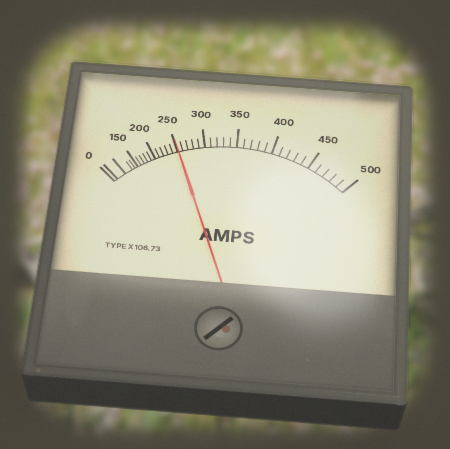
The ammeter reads 250; A
